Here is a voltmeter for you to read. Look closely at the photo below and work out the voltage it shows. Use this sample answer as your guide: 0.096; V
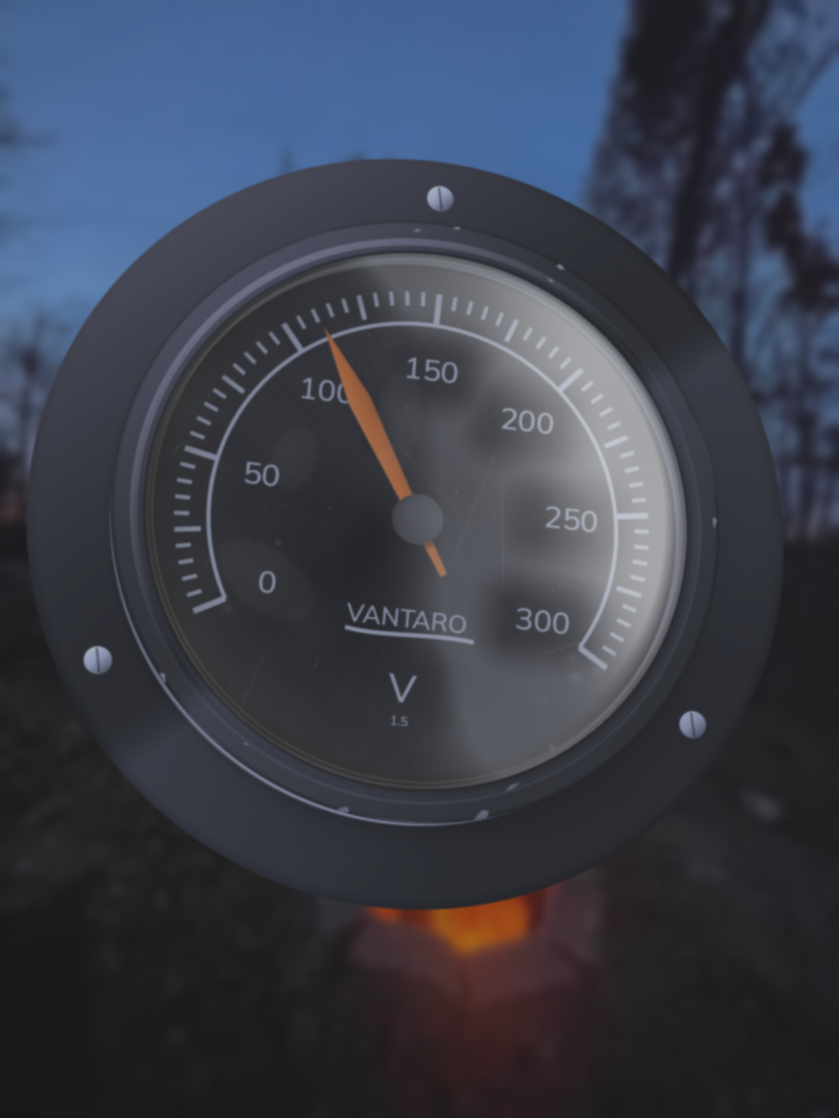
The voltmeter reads 110; V
